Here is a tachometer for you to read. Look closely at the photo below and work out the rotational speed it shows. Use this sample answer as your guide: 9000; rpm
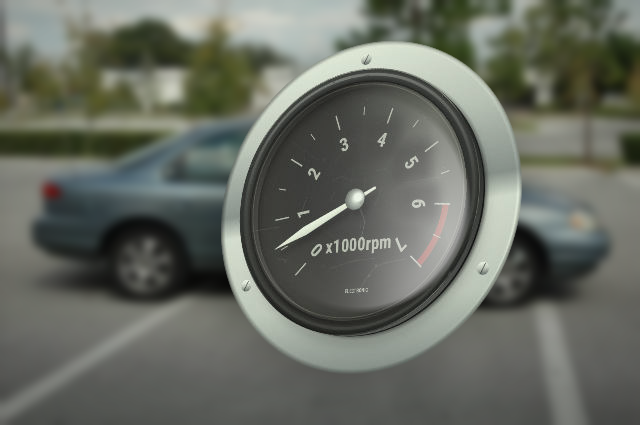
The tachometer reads 500; rpm
